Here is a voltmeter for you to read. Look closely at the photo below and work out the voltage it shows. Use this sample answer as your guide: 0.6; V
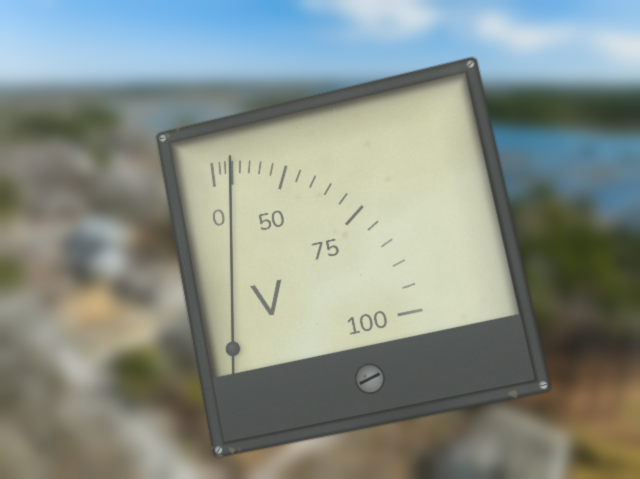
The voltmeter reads 25; V
